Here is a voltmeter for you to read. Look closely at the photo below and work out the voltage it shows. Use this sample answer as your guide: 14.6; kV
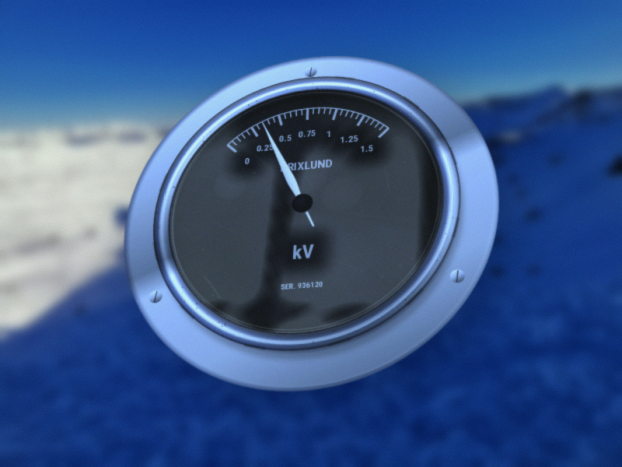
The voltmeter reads 0.35; kV
